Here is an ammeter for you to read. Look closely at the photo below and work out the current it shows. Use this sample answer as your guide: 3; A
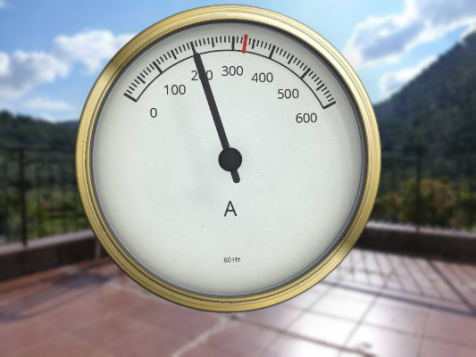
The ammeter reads 200; A
